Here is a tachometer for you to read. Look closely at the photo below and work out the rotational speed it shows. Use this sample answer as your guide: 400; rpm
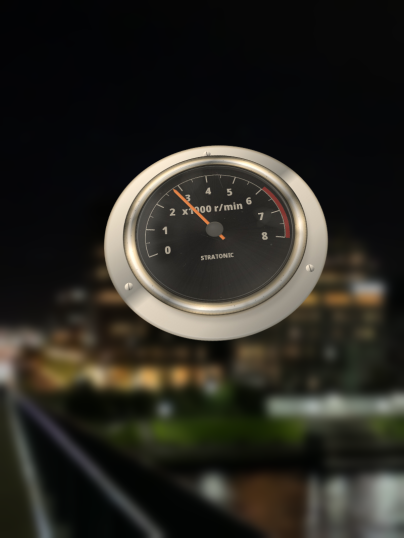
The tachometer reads 2750; rpm
